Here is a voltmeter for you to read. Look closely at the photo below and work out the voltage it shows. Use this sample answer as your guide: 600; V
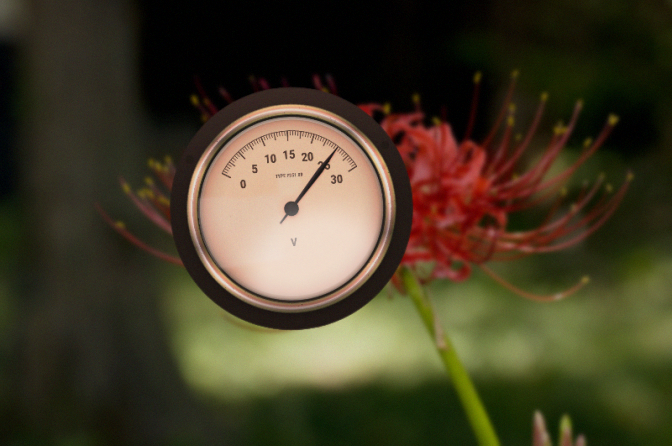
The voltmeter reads 25; V
